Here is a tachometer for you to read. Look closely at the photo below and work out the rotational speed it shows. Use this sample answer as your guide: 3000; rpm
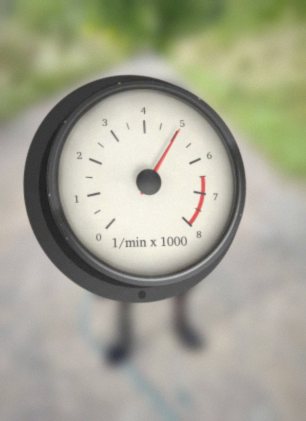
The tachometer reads 5000; rpm
